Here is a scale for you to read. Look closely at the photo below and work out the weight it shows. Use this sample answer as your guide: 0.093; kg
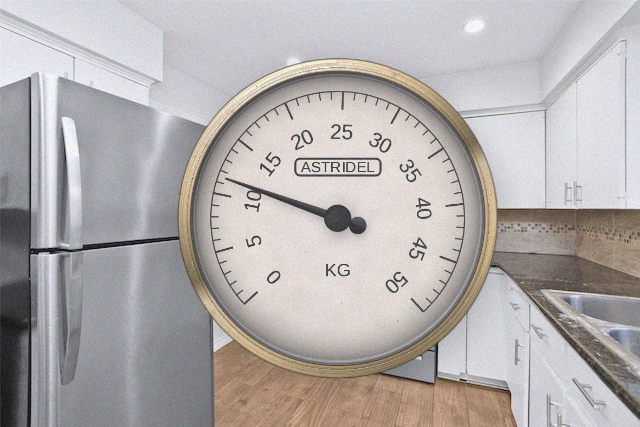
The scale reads 11.5; kg
